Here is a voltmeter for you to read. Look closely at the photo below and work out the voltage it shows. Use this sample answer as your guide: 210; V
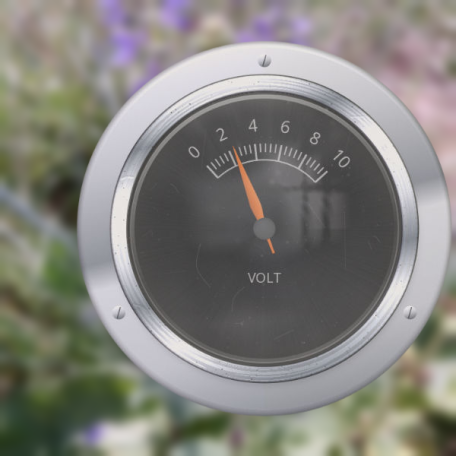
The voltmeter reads 2.4; V
